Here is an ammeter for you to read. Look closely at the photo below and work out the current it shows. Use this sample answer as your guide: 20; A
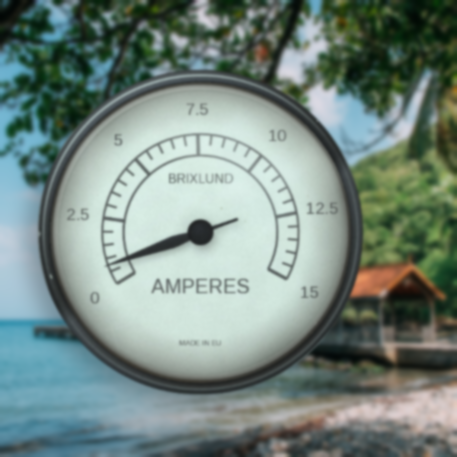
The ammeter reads 0.75; A
